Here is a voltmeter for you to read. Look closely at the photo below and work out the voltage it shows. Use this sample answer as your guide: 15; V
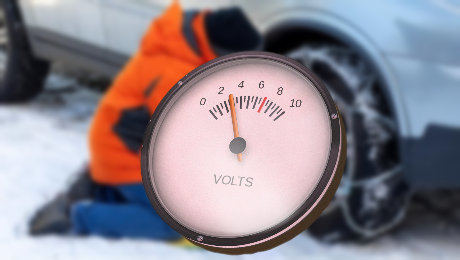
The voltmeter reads 3; V
